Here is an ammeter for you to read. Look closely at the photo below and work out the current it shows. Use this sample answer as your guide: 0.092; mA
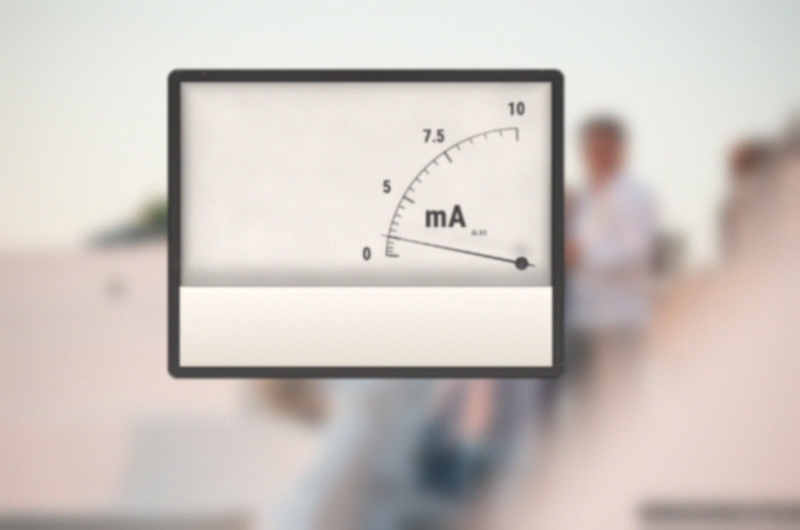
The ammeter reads 2.5; mA
